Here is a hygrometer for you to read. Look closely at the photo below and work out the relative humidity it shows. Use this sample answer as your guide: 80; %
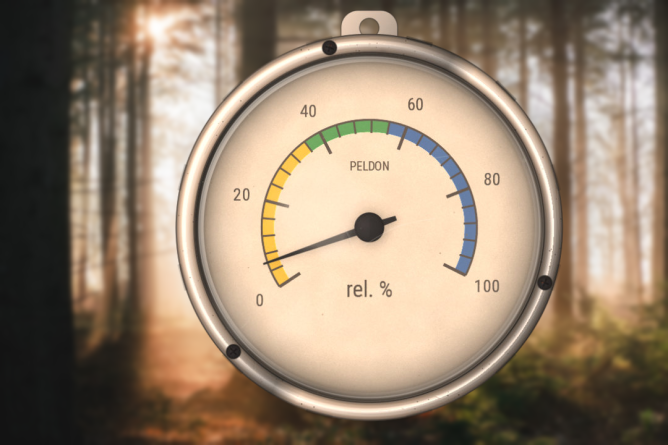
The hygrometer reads 6; %
